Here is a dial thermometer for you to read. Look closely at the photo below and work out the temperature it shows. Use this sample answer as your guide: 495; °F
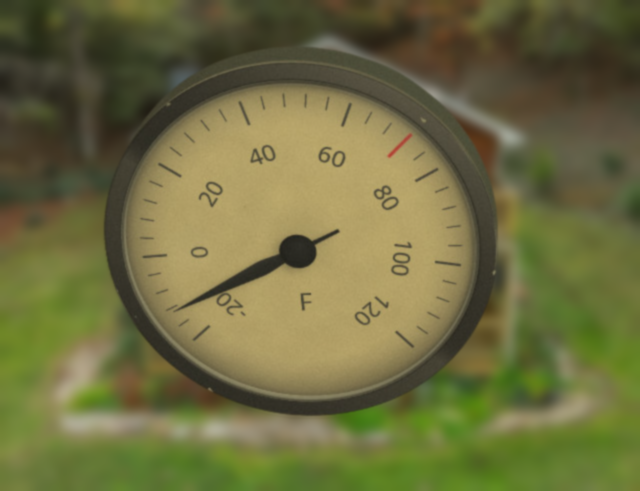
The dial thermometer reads -12; °F
